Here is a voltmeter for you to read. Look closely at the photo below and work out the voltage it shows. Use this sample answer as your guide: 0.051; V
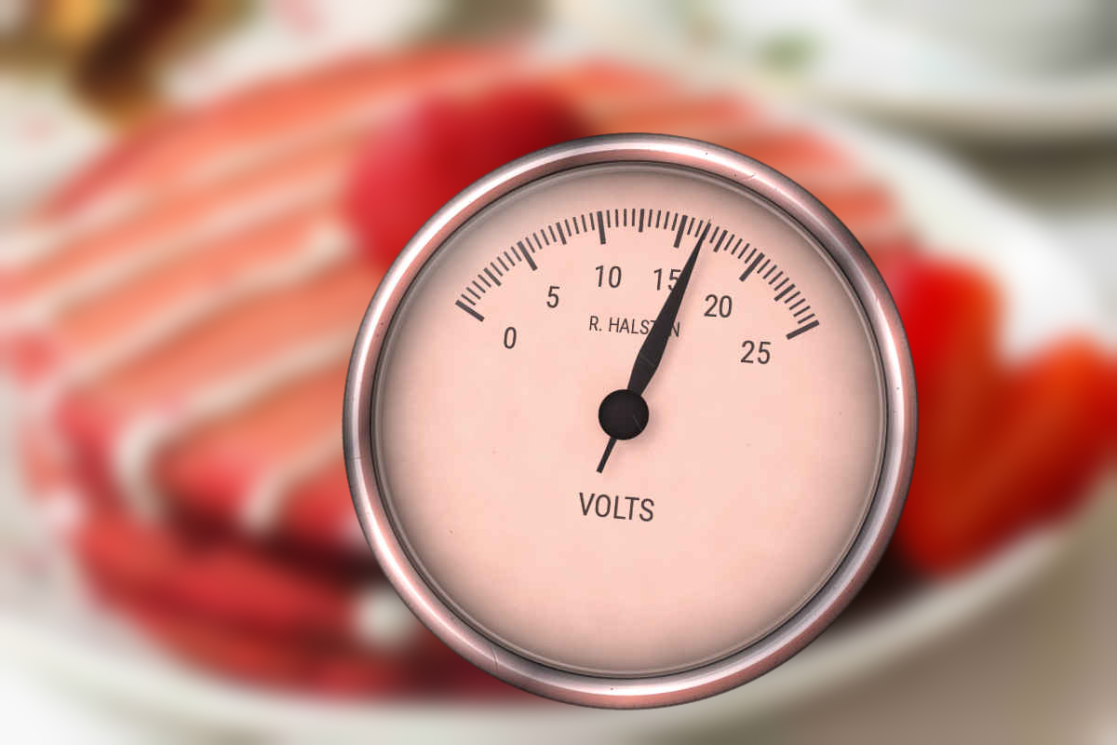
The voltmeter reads 16.5; V
